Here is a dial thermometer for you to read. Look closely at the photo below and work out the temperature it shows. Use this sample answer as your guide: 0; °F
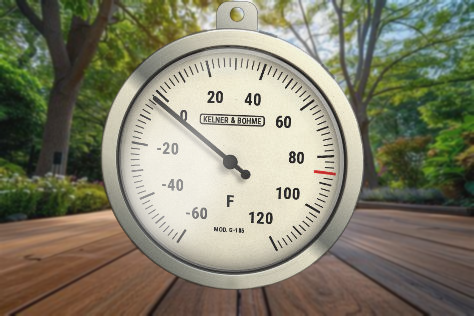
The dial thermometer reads -2; °F
